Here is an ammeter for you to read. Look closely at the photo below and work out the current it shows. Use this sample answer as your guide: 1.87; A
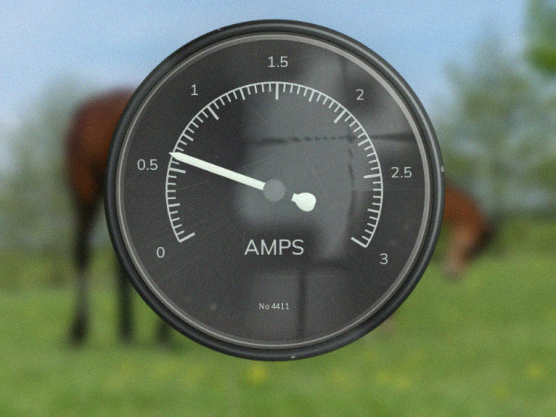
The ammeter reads 0.6; A
